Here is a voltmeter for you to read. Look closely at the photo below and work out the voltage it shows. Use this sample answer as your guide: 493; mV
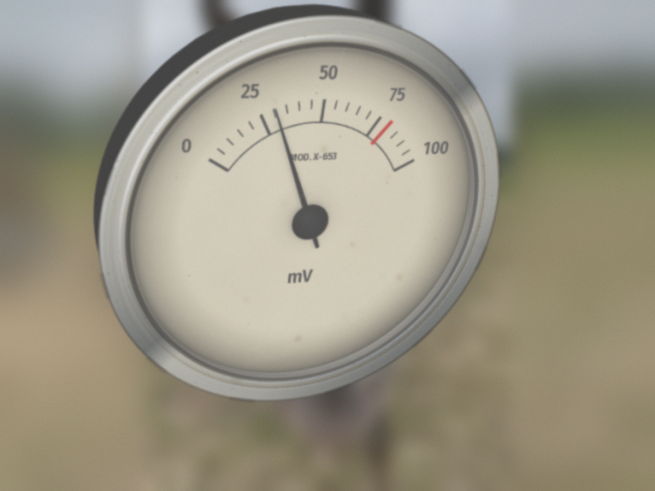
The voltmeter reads 30; mV
